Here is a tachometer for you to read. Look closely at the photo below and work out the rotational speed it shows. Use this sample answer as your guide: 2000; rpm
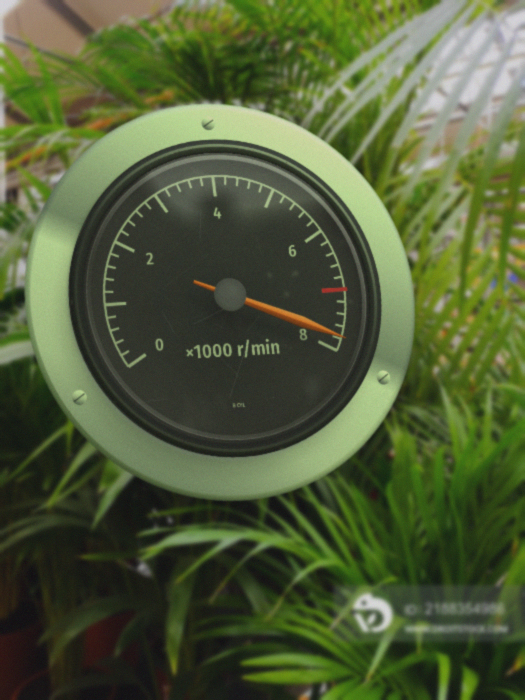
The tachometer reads 7800; rpm
